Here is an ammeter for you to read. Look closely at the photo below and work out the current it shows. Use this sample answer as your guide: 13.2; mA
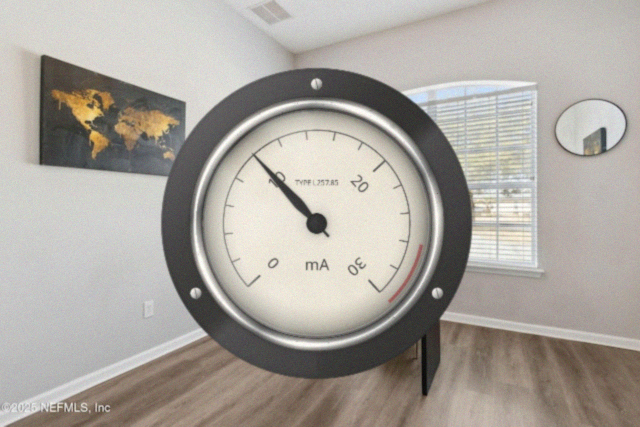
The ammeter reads 10; mA
